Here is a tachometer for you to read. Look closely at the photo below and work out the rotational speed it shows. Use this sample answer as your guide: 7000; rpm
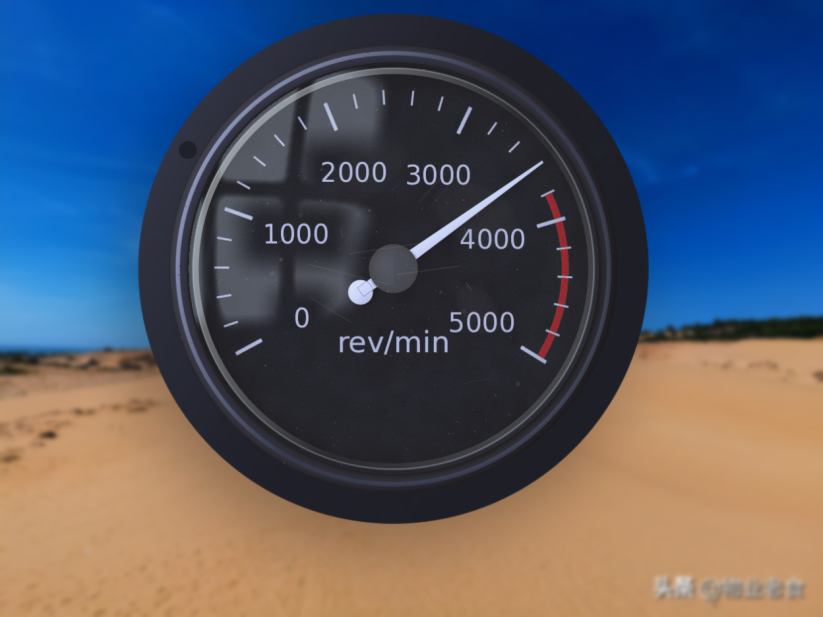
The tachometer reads 3600; rpm
